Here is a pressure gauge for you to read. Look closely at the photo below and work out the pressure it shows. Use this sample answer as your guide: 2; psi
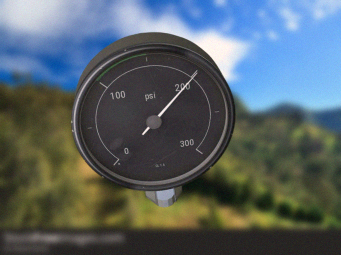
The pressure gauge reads 200; psi
